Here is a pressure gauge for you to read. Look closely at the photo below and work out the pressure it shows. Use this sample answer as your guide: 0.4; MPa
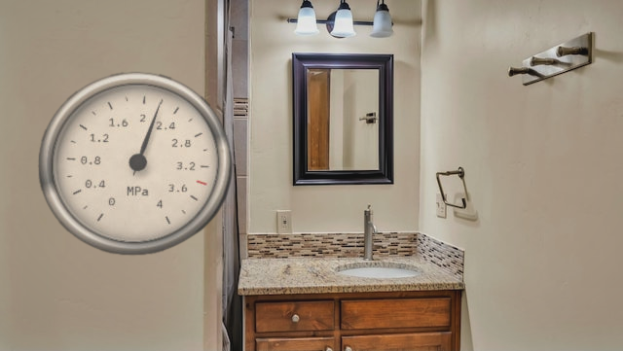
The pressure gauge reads 2.2; MPa
